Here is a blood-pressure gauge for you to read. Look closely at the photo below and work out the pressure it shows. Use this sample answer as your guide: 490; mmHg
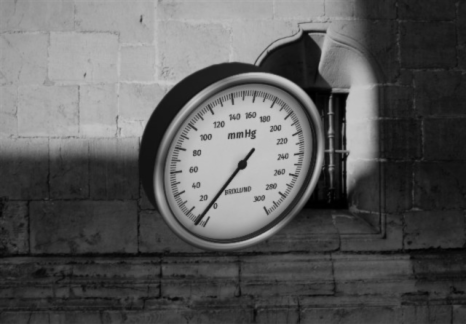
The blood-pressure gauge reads 10; mmHg
